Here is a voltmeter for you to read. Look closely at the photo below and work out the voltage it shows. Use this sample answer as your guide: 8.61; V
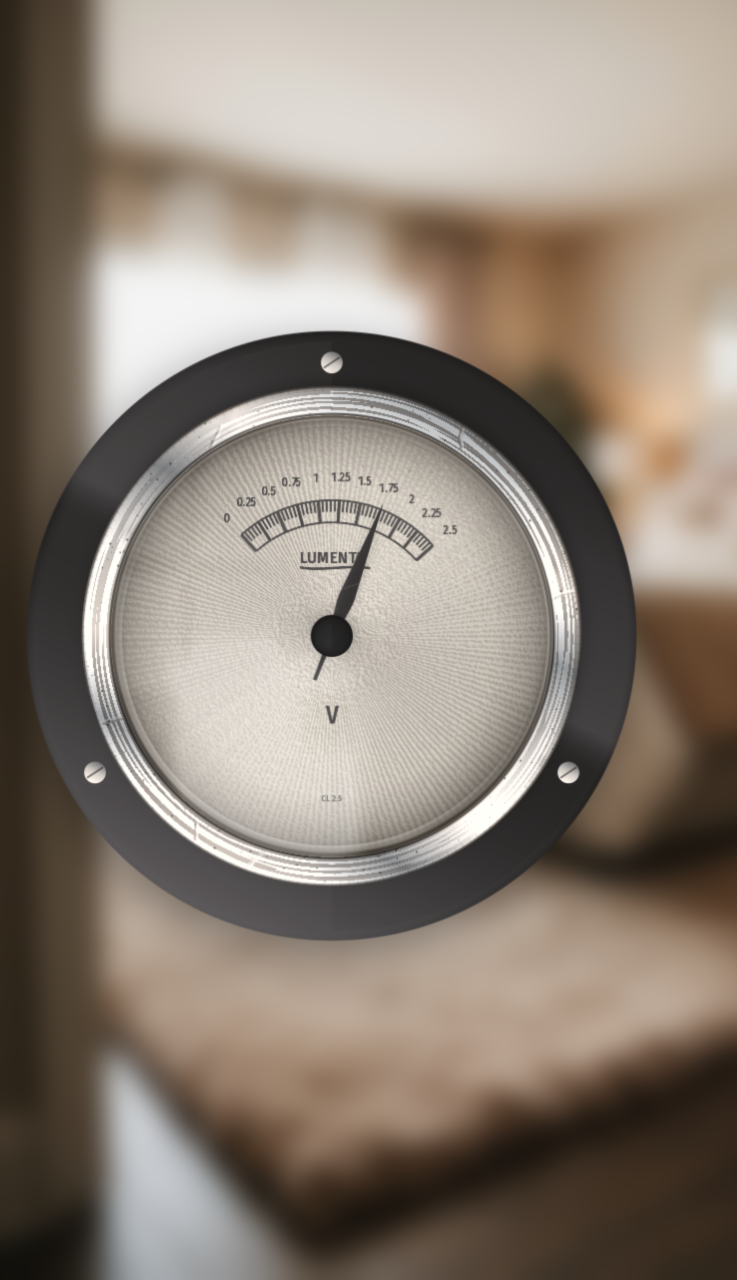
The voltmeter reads 1.75; V
